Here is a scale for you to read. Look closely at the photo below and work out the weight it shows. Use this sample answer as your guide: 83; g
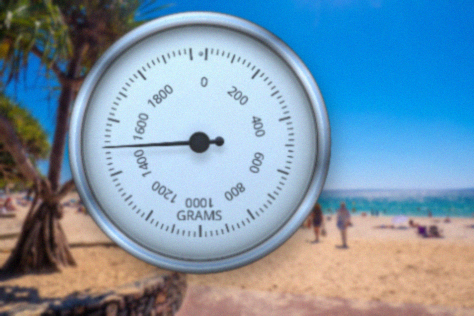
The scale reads 1500; g
